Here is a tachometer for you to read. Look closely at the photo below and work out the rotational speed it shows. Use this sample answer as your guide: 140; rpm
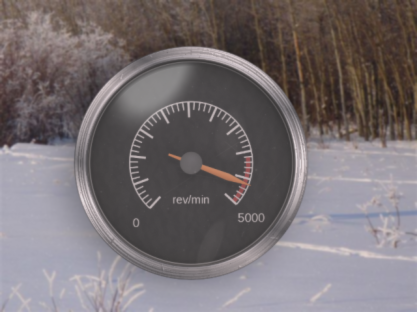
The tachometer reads 4600; rpm
